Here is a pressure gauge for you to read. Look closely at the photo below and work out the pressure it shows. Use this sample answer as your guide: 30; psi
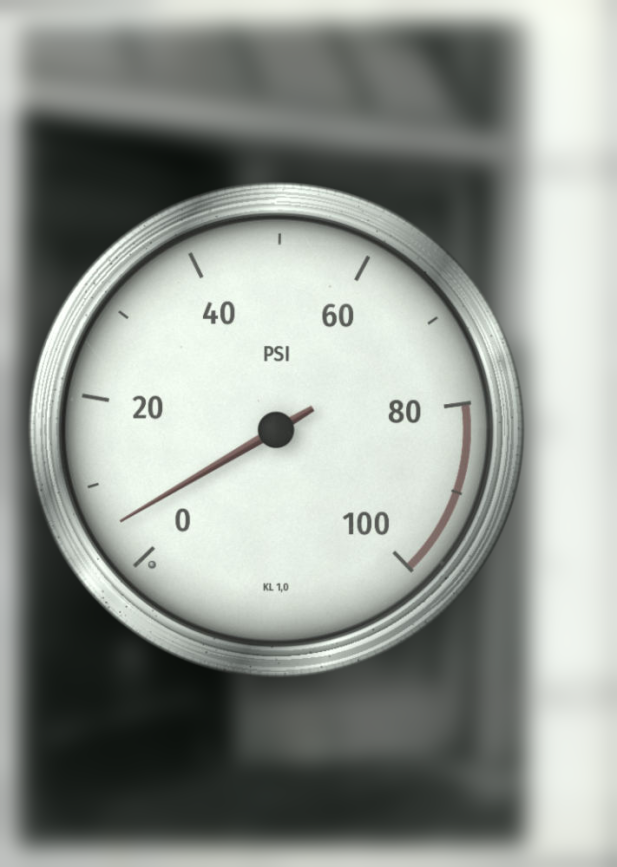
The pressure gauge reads 5; psi
